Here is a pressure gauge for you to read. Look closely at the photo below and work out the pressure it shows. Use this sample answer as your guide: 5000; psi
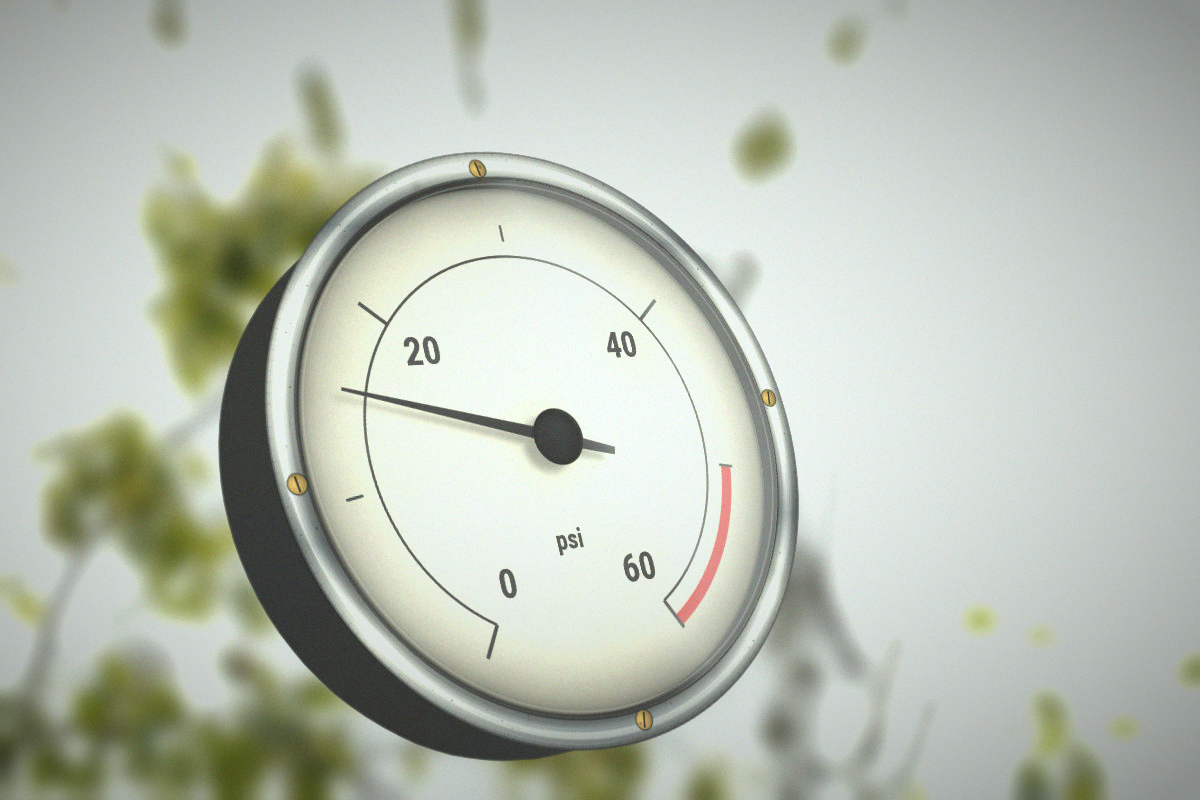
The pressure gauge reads 15; psi
